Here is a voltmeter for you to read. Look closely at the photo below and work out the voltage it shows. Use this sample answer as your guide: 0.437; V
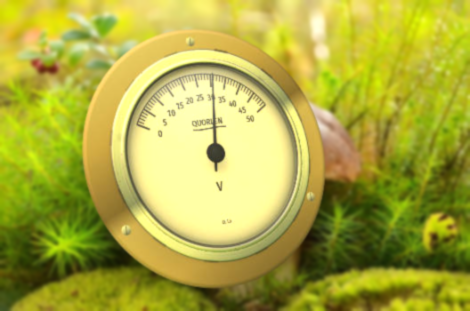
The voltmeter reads 30; V
